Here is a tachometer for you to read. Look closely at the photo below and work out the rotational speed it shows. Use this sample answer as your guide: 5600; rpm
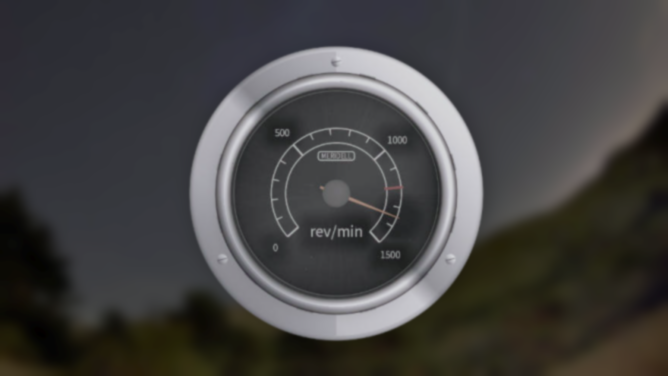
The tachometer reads 1350; rpm
